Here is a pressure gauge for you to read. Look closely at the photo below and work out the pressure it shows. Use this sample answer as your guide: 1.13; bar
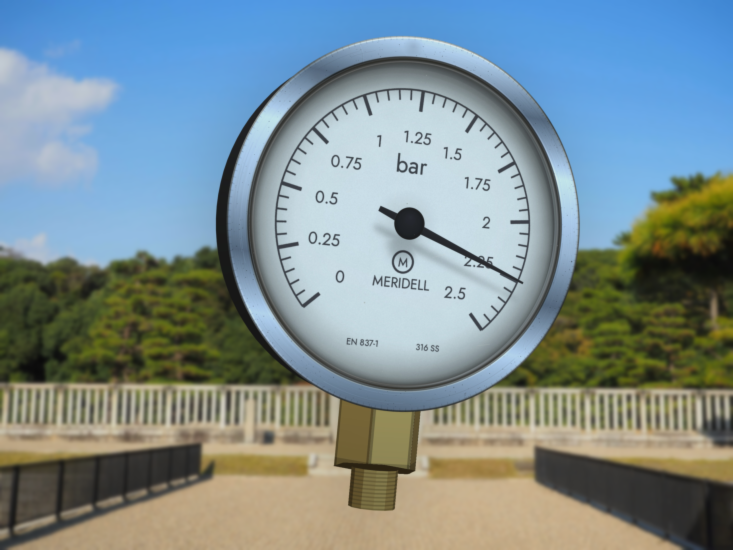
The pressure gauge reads 2.25; bar
